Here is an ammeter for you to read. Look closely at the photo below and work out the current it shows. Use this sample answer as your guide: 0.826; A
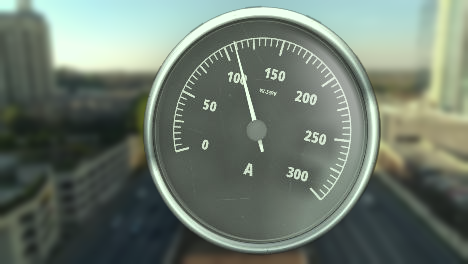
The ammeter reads 110; A
